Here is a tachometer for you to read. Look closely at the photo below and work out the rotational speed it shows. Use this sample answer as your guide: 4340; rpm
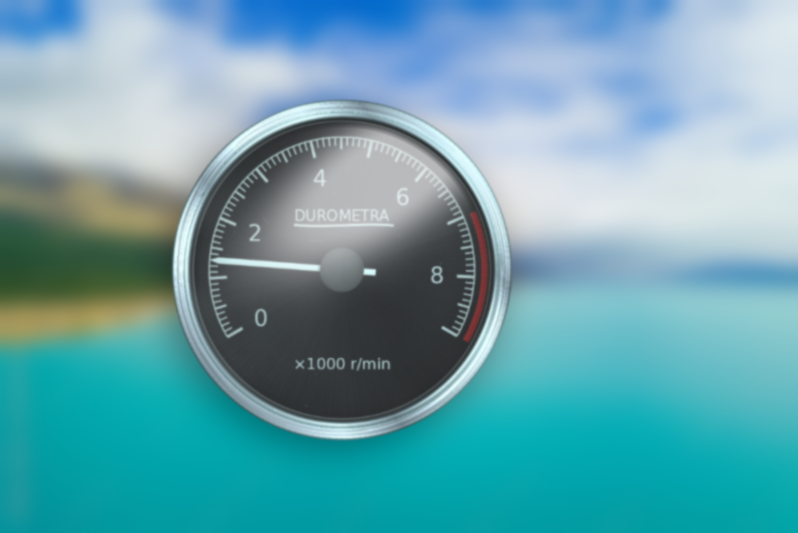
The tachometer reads 1300; rpm
